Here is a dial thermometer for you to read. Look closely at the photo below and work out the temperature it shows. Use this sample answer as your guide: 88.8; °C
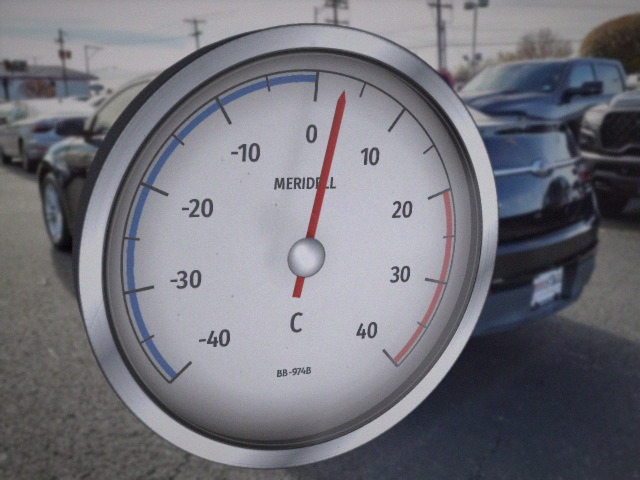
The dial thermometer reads 2.5; °C
